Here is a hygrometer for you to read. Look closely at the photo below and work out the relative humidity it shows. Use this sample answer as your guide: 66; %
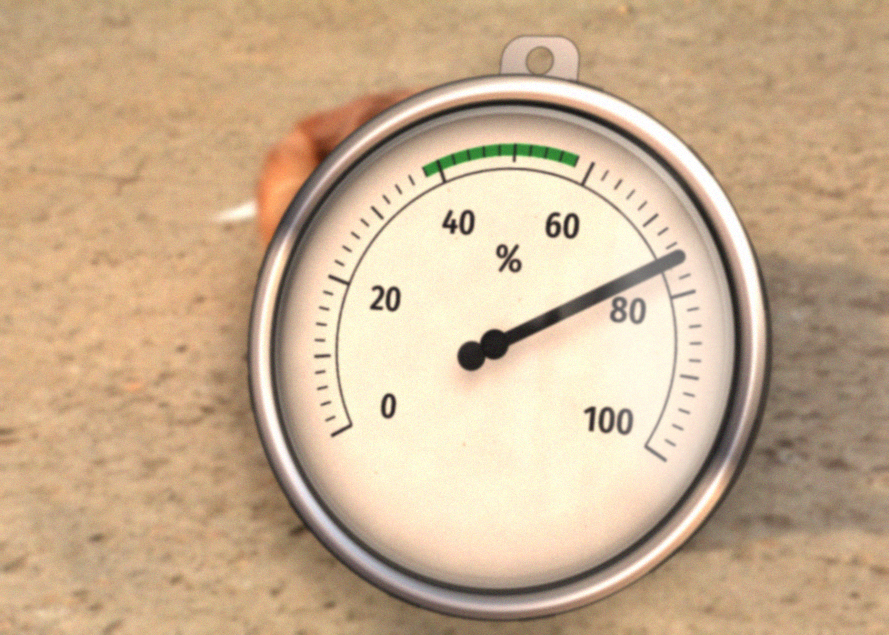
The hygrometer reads 76; %
